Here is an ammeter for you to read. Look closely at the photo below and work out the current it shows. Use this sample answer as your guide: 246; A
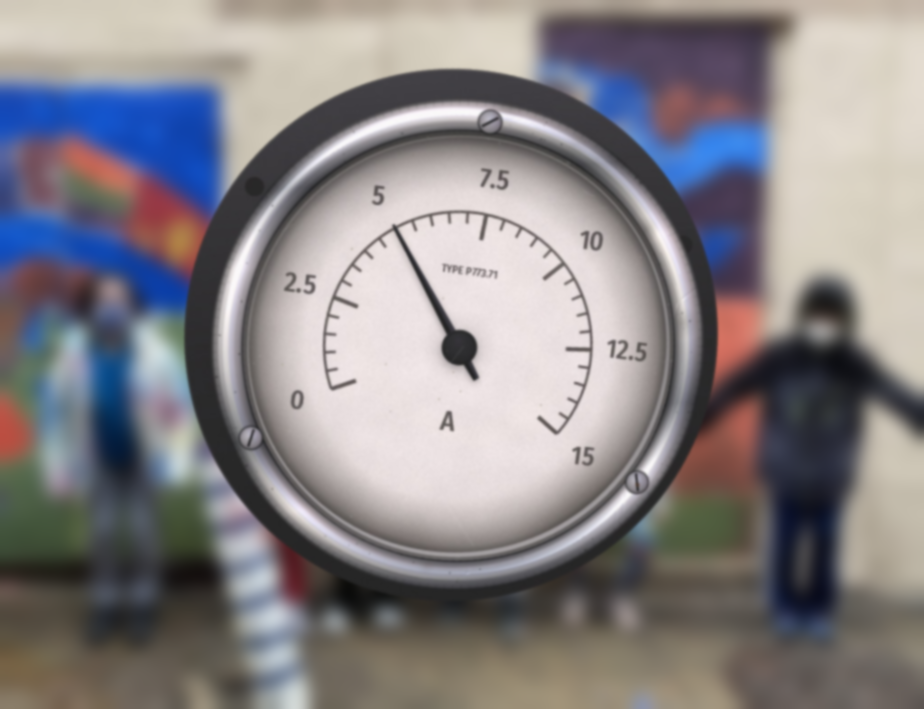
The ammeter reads 5; A
